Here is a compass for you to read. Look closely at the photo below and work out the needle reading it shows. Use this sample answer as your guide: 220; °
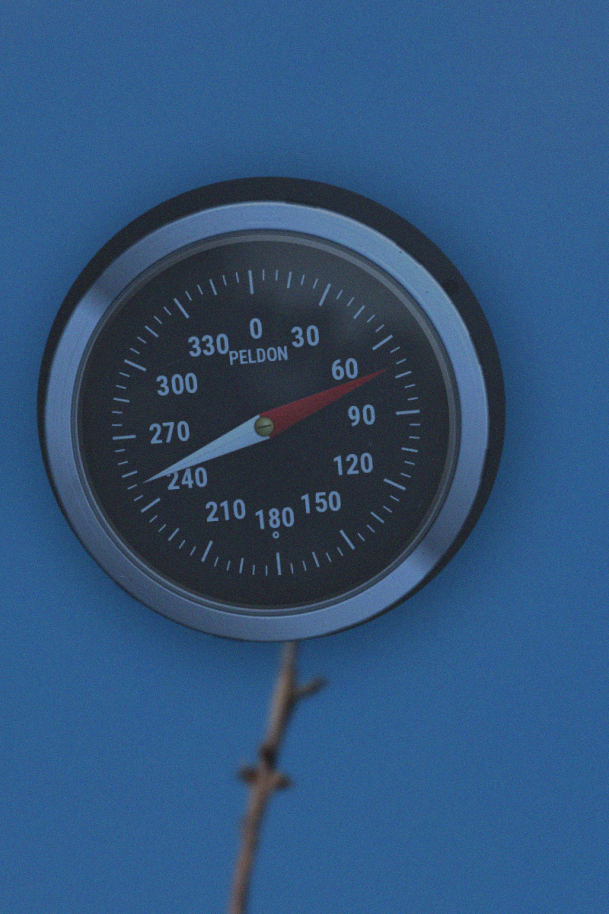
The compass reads 70; °
